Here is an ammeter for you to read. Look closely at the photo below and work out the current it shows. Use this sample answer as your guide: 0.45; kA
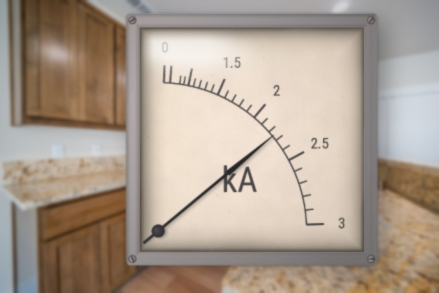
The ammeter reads 2.25; kA
